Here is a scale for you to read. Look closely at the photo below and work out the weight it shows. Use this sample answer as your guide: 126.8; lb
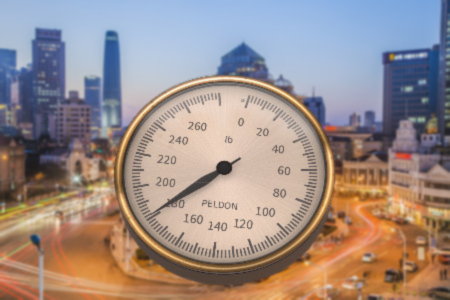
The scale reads 180; lb
